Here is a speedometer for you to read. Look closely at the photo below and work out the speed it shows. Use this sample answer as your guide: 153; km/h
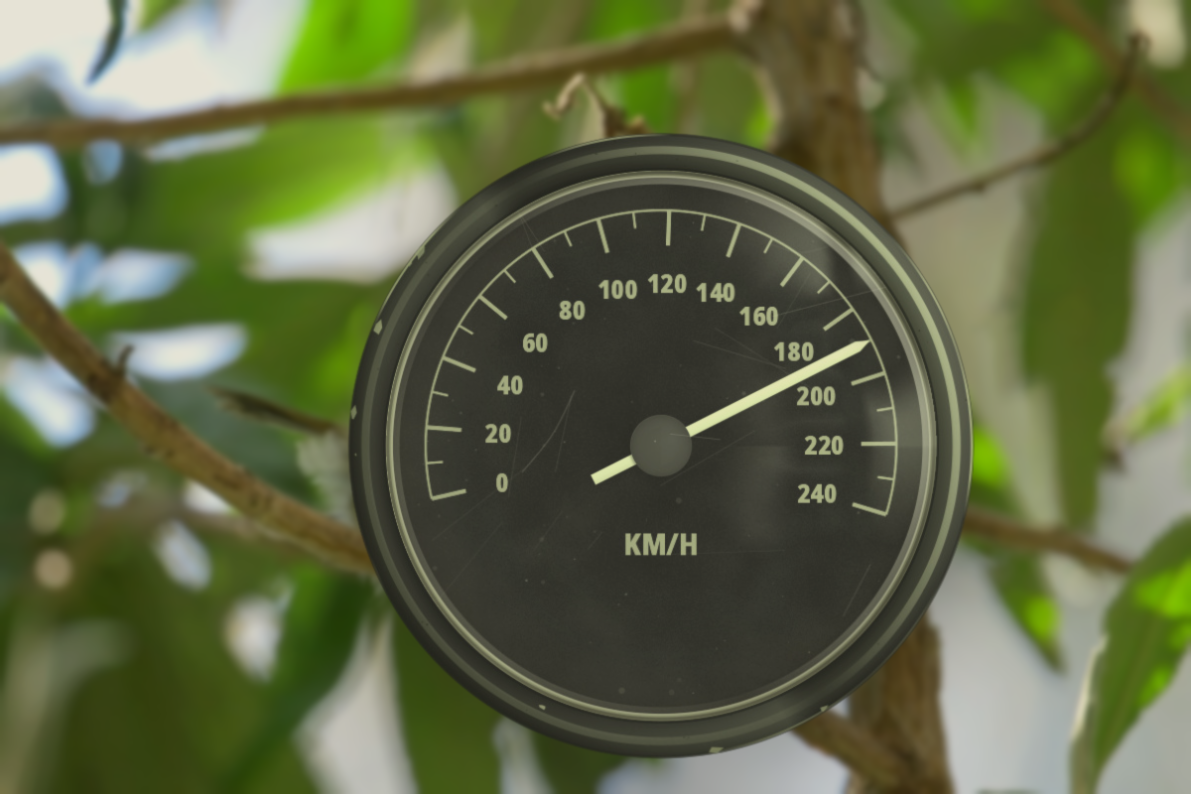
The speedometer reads 190; km/h
